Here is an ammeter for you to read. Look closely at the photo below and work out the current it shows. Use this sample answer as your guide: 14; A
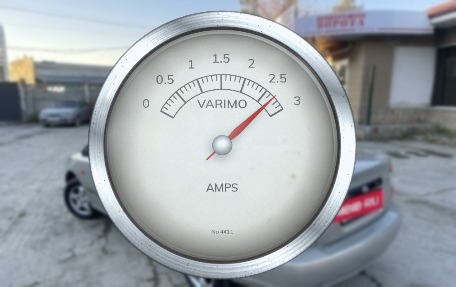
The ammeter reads 2.7; A
